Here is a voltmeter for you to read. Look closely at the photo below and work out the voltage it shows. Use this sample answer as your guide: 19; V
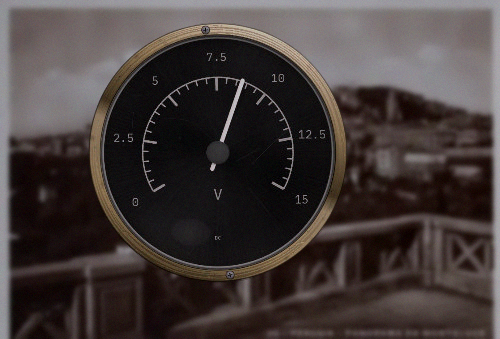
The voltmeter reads 8.75; V
